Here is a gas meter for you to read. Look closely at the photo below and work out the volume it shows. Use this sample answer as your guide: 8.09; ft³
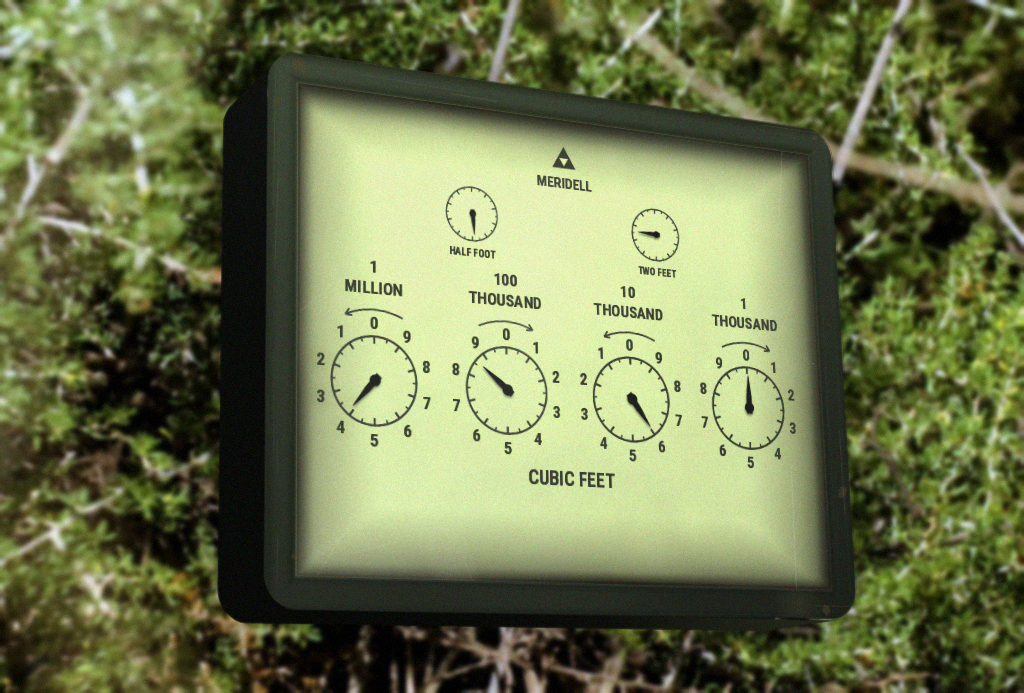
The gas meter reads 386000; ft³
